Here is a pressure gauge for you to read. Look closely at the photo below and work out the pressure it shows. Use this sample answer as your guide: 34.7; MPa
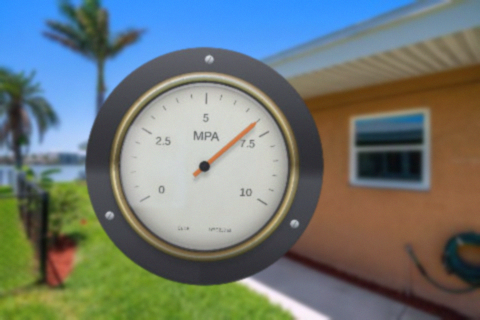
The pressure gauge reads 7; MPa
